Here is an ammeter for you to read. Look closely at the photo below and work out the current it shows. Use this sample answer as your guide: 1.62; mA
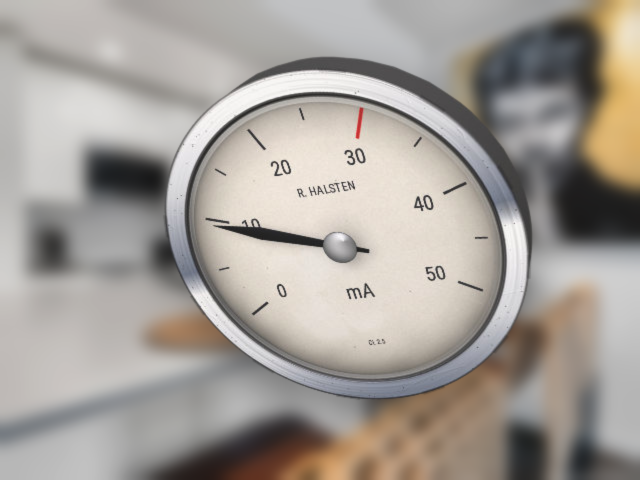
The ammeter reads 10; mA
